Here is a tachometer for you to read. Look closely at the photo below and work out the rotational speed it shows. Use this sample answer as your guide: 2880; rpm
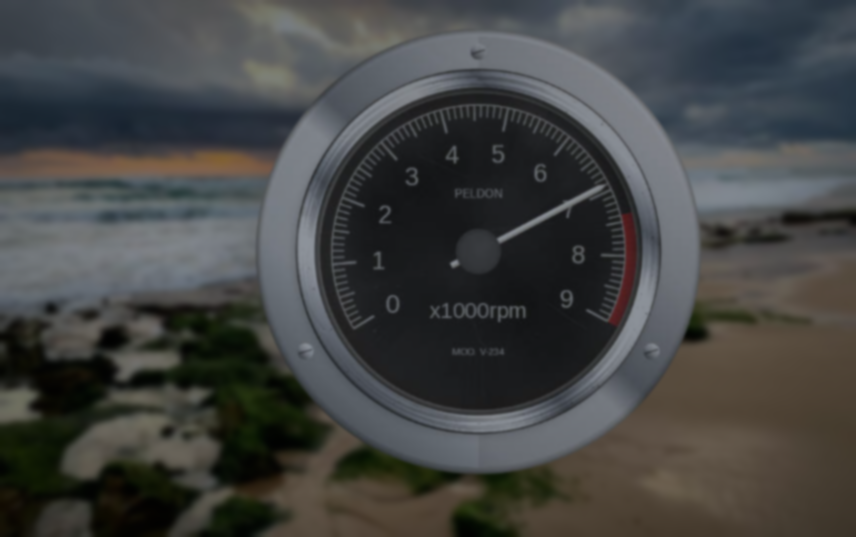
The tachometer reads 6900; rpm
